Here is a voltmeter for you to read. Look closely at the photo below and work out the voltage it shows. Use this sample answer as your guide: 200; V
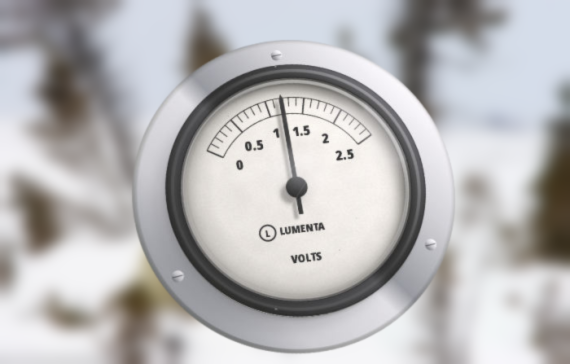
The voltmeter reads 1.2; V
